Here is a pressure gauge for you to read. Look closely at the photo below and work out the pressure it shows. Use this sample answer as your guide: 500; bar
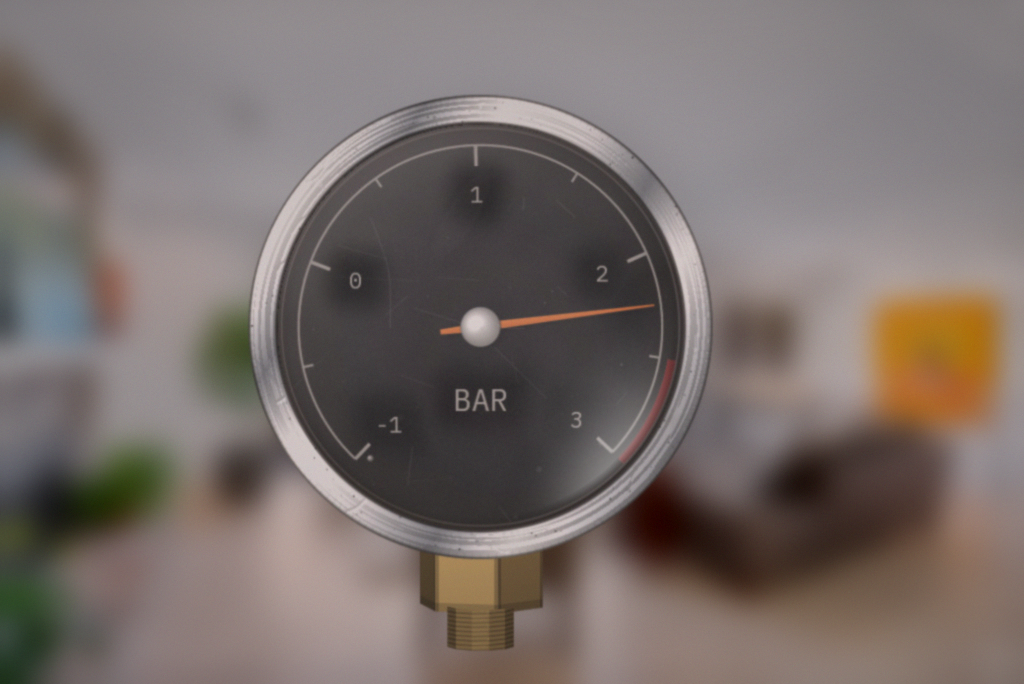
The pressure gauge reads 2.25; bar
